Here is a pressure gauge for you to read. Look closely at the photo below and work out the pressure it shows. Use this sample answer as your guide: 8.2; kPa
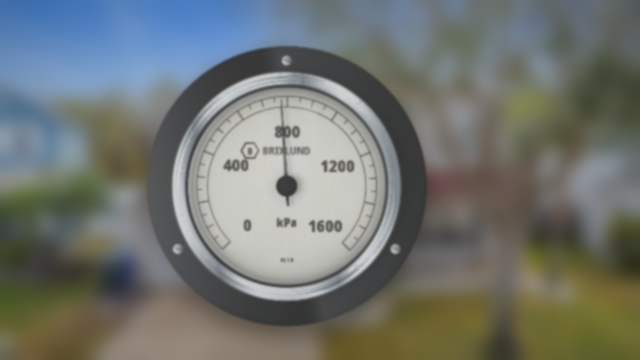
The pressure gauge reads 775; kPa
